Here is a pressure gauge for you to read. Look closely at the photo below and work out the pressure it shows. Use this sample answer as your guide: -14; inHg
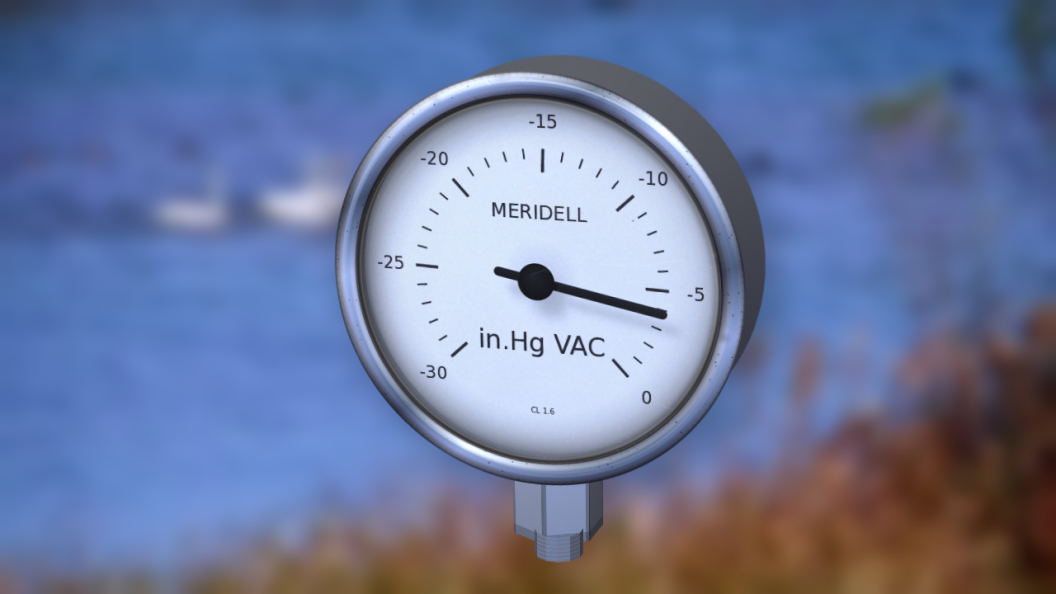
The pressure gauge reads -4; inHg
